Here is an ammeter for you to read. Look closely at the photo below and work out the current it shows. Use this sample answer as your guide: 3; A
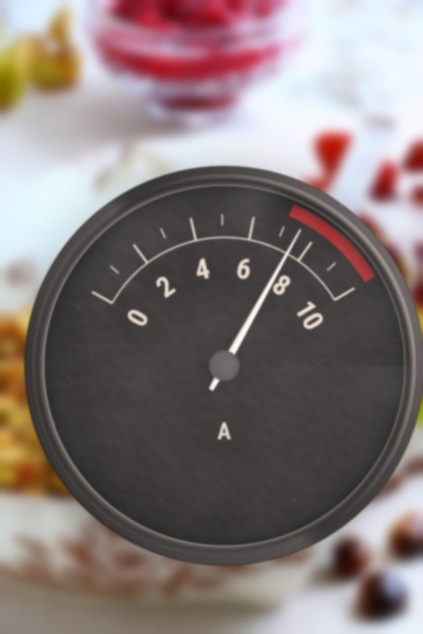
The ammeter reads 7.5; A
